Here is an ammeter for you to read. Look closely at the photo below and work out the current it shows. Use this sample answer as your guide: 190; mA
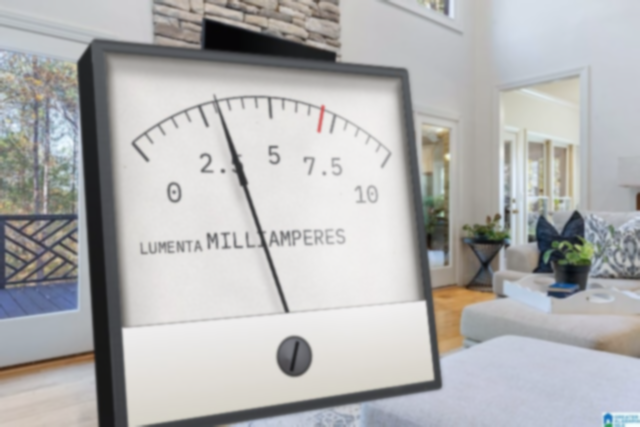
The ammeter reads 3; mA
